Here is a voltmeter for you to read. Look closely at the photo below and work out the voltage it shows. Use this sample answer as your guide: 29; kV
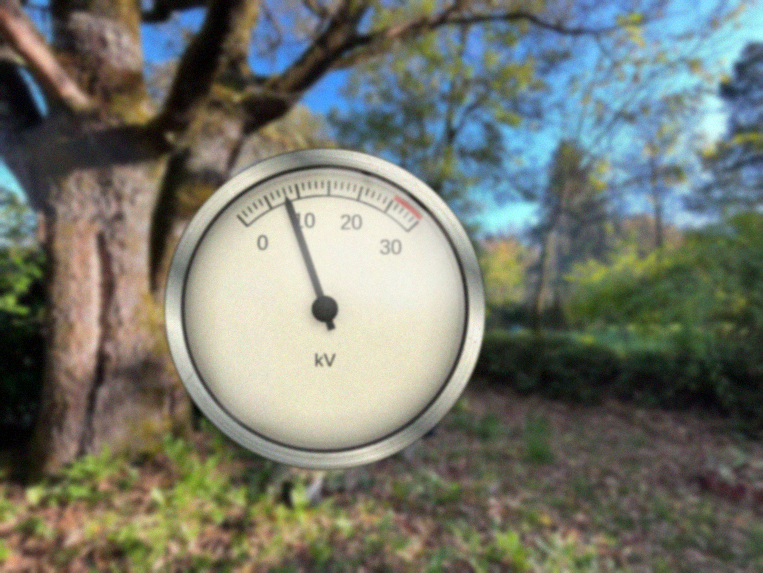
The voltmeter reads 8; kV
